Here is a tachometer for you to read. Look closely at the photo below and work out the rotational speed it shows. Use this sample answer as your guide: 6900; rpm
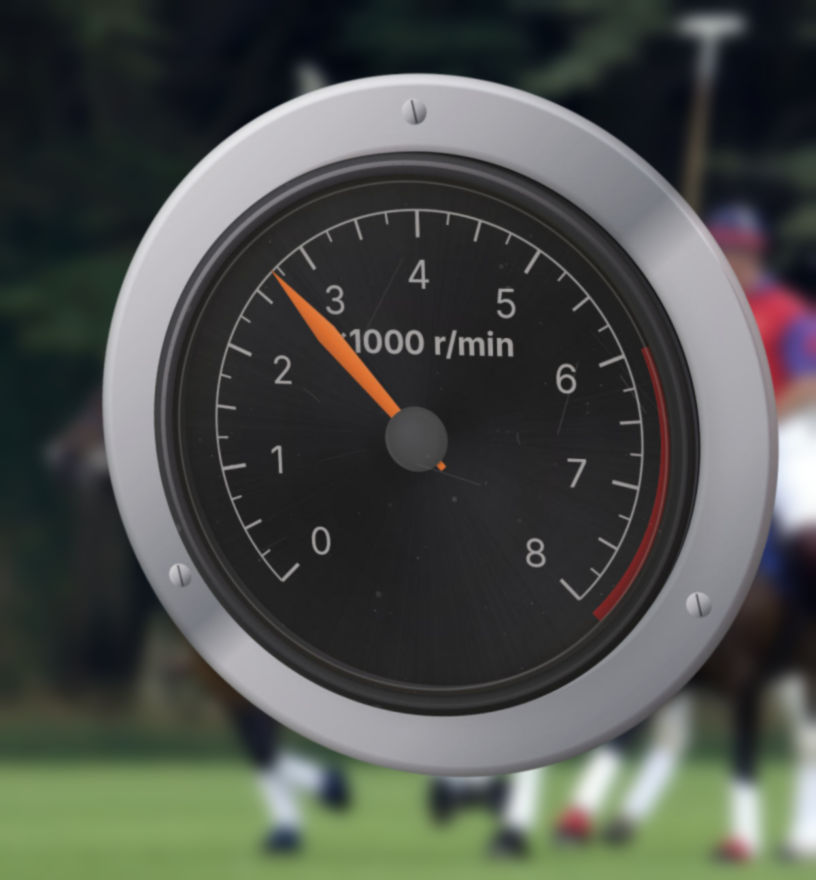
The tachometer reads 2750; rpm
